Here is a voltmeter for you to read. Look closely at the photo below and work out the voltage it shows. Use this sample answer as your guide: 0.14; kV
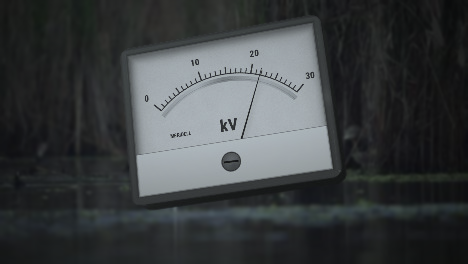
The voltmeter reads 22; kV
